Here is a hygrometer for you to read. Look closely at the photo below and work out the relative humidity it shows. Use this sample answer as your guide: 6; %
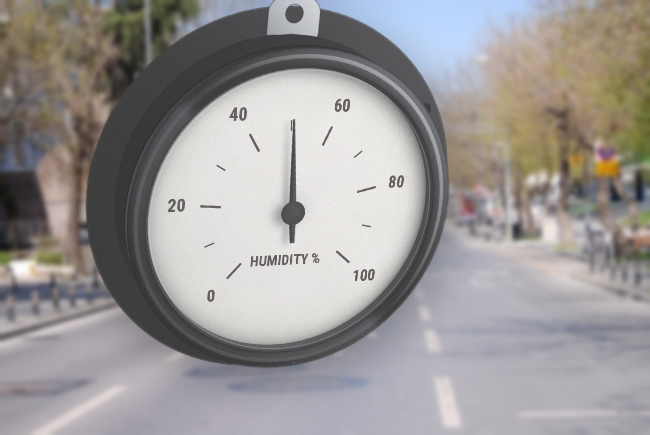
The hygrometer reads 50; %
